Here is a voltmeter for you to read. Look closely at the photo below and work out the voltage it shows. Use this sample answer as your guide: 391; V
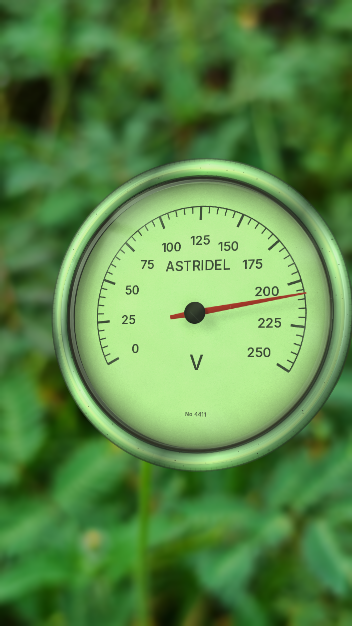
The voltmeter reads 207.5; V
